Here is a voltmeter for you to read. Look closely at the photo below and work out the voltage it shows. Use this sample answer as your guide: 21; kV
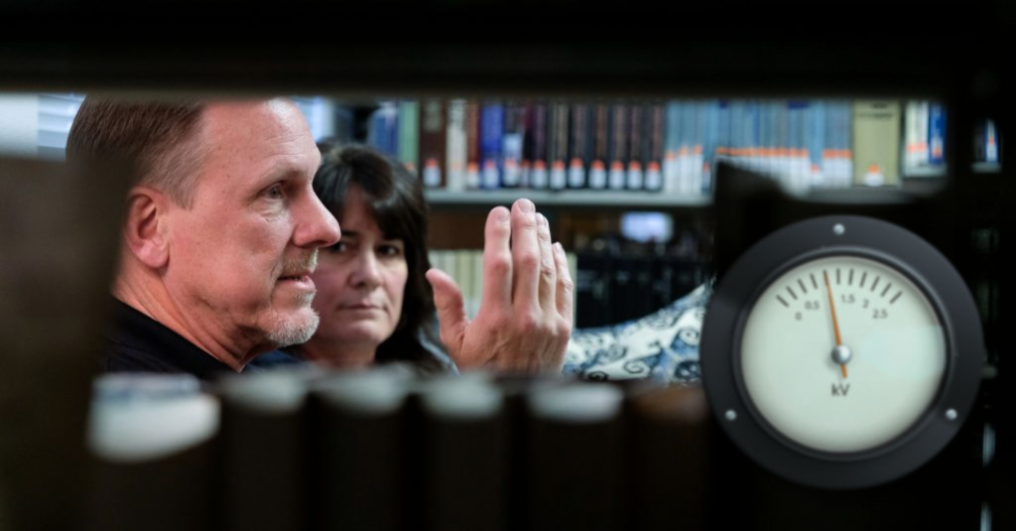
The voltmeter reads 1; kV
